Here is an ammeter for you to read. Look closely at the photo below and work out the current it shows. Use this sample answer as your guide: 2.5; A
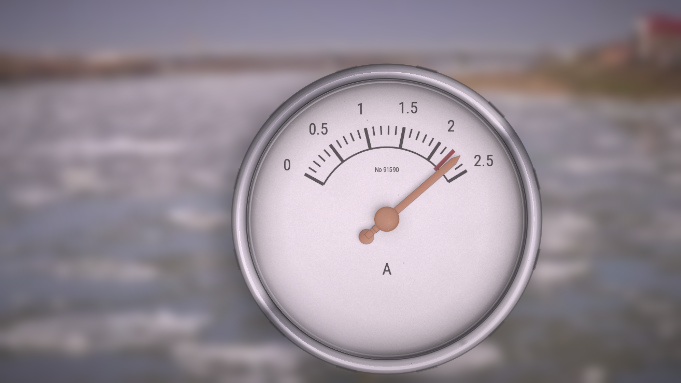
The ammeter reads 2.3; A
